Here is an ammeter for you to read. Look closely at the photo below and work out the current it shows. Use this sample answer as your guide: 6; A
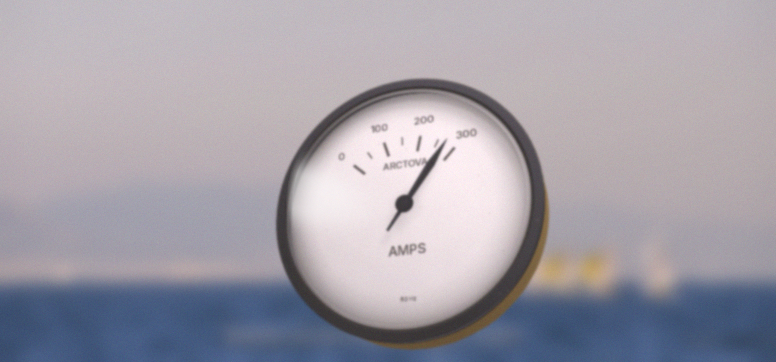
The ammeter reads 275; A
